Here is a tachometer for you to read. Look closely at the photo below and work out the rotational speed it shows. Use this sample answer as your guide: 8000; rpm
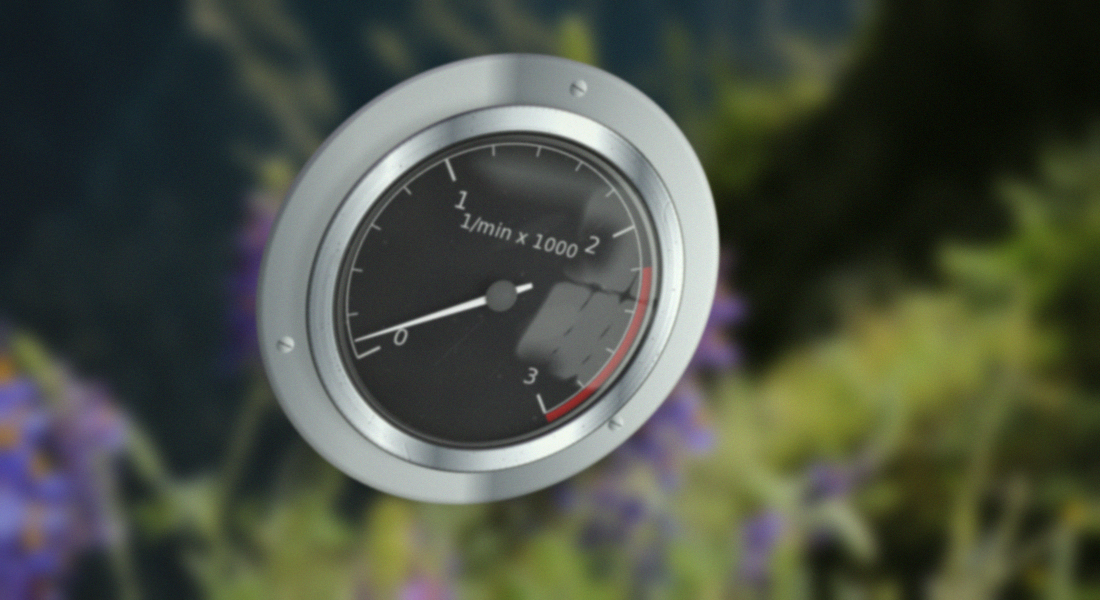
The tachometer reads 100; rpm
